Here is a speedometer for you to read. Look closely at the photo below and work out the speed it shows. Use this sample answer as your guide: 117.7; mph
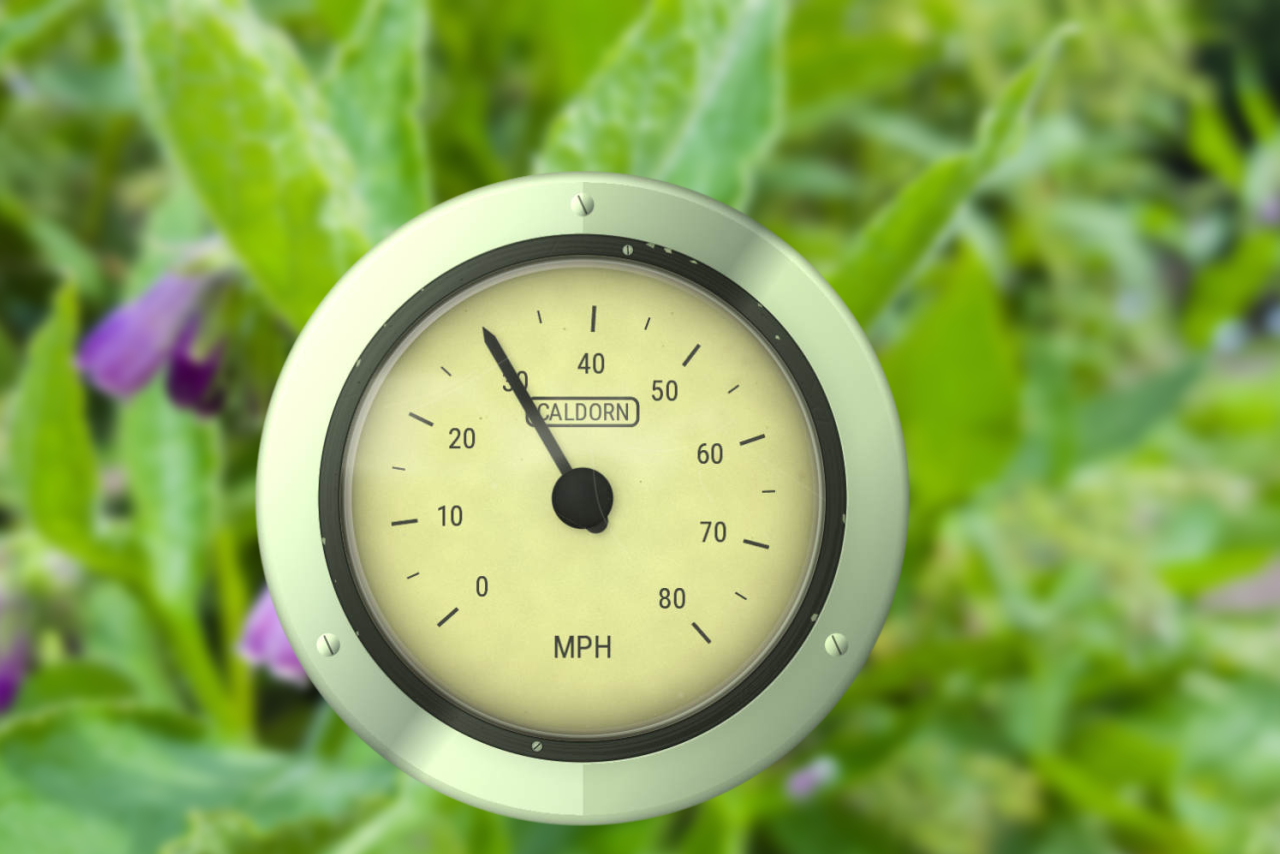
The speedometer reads 30; mph
